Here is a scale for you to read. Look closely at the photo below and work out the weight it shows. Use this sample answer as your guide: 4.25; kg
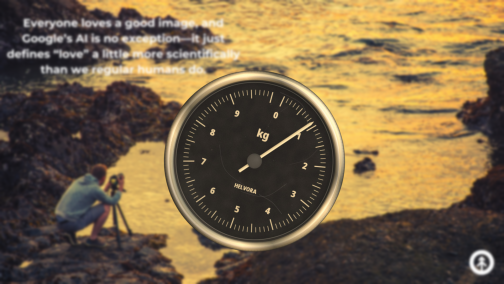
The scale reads 0.9; kg
